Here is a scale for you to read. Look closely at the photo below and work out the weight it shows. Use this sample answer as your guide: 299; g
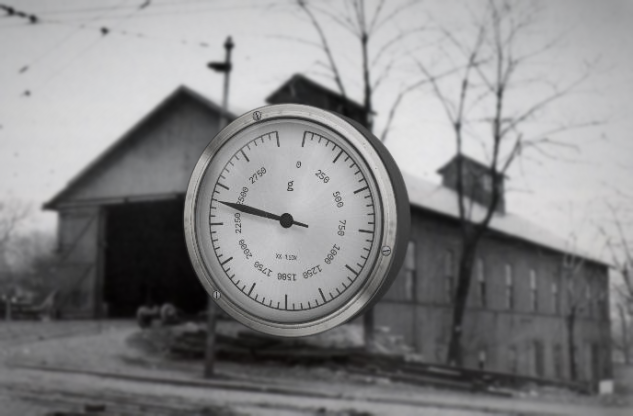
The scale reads 2400; g
